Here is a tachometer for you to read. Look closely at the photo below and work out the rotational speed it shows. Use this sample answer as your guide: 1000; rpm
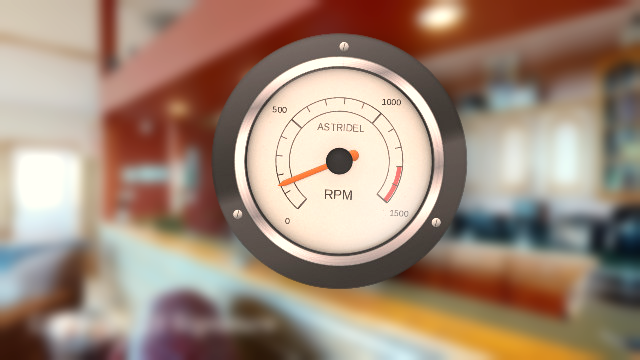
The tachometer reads 150; rpm
